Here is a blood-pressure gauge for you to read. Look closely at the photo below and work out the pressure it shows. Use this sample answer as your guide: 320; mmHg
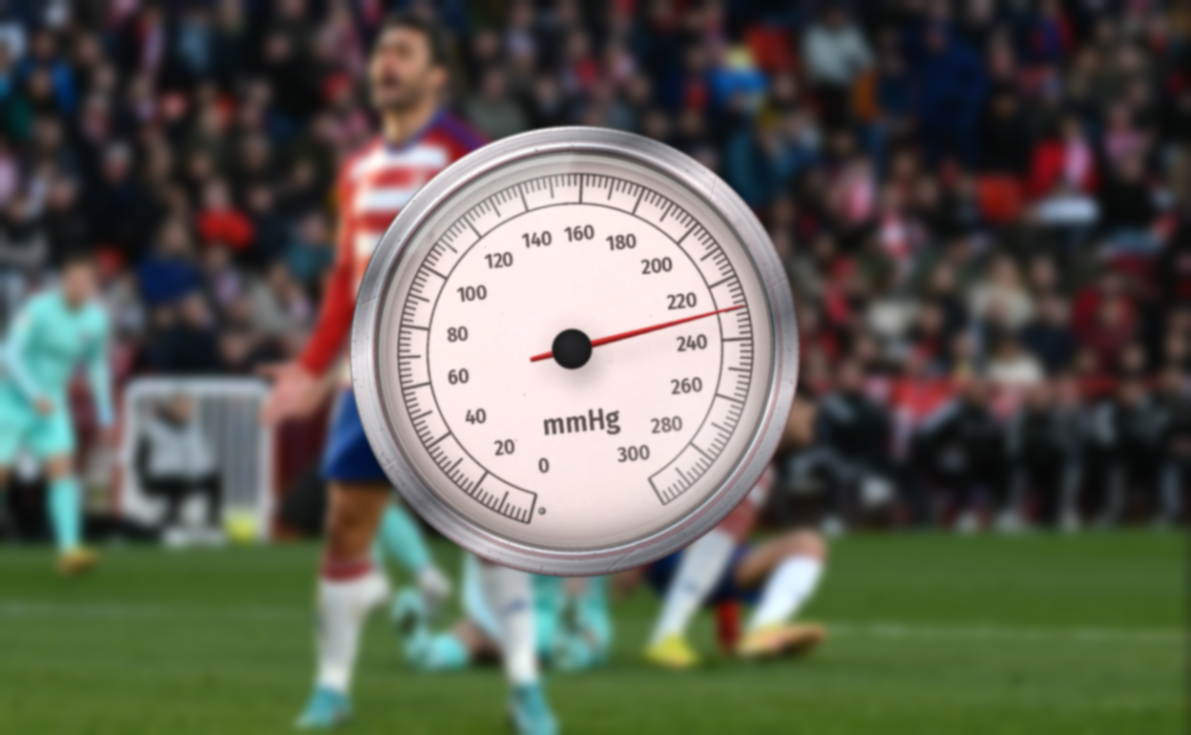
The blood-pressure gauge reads 230; mmHg
